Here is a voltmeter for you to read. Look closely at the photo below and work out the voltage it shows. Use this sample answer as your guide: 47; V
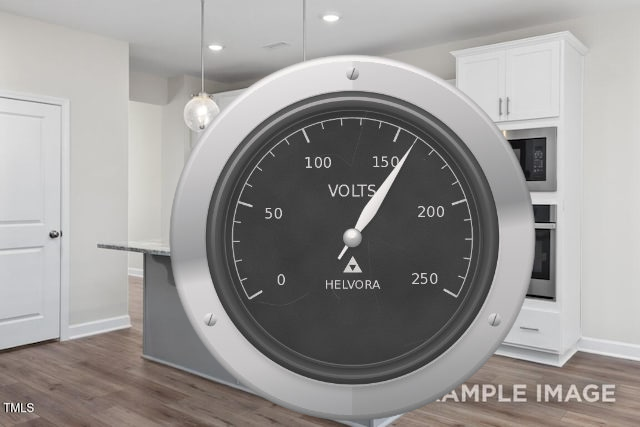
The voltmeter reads 160; V
